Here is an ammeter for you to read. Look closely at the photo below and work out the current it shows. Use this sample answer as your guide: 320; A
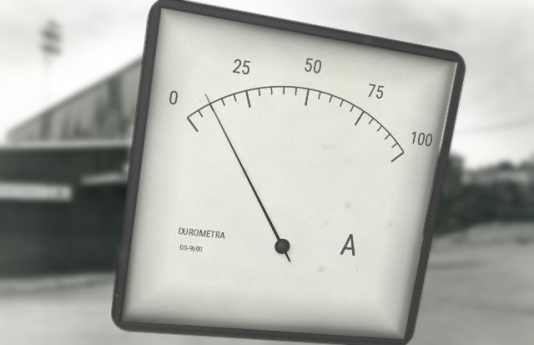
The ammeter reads 10; A
